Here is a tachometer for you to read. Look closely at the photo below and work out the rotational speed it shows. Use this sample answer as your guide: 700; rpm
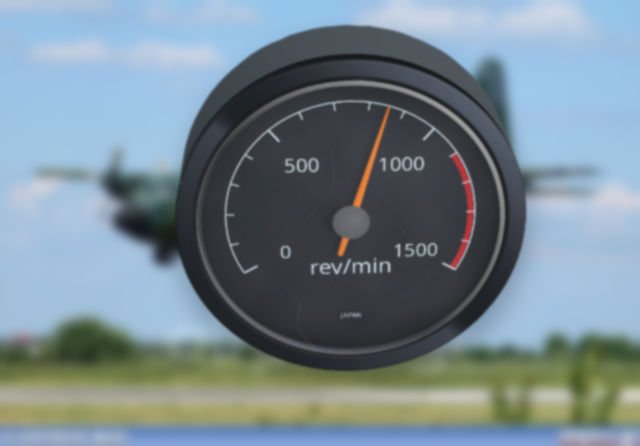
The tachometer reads 850; rpm
